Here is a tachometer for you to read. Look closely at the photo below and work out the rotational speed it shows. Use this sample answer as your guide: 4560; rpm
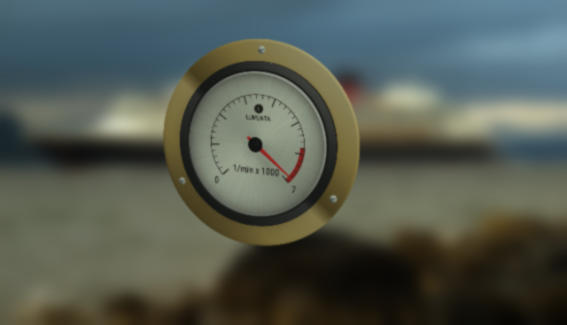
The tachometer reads 6800; rpm
